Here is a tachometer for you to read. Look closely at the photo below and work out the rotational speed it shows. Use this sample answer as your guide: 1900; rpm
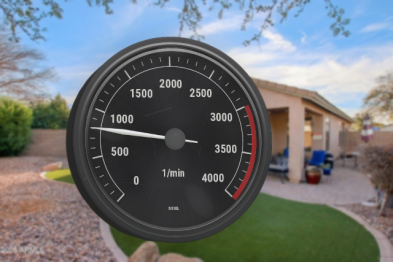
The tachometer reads 800; rpm
